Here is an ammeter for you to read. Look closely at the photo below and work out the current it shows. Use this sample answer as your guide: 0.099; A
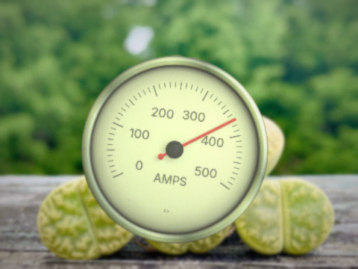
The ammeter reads 370; A
